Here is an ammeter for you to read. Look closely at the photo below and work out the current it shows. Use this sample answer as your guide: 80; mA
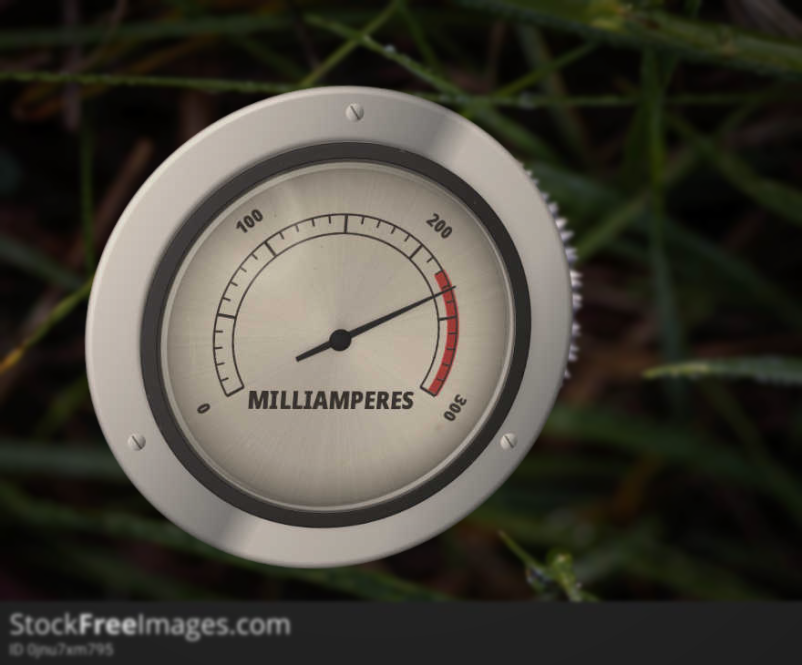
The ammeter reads 230; mA
